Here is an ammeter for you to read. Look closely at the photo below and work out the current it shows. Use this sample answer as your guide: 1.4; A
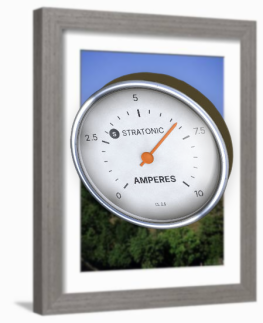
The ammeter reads 6.75; A
